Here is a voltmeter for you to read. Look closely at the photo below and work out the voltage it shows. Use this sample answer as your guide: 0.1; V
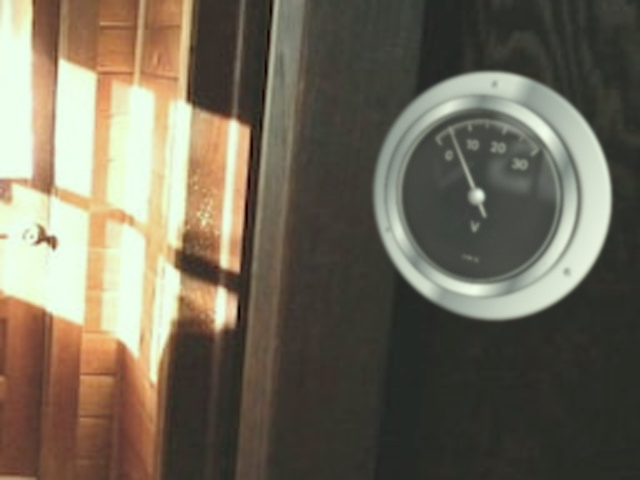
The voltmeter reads 5; V
